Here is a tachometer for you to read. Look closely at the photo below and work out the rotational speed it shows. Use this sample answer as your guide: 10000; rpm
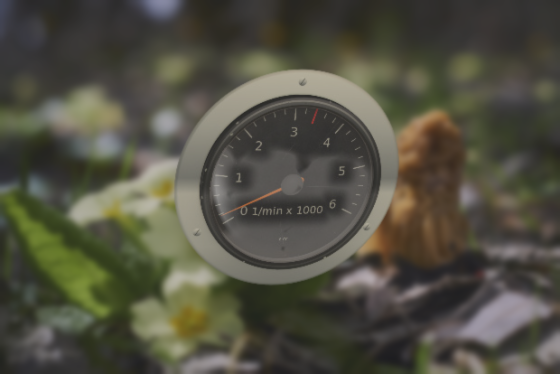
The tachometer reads 200; rpm
